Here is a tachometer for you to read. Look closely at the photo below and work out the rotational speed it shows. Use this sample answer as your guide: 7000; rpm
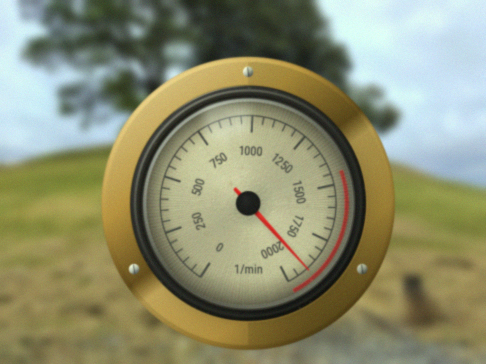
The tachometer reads 1900; rpm
